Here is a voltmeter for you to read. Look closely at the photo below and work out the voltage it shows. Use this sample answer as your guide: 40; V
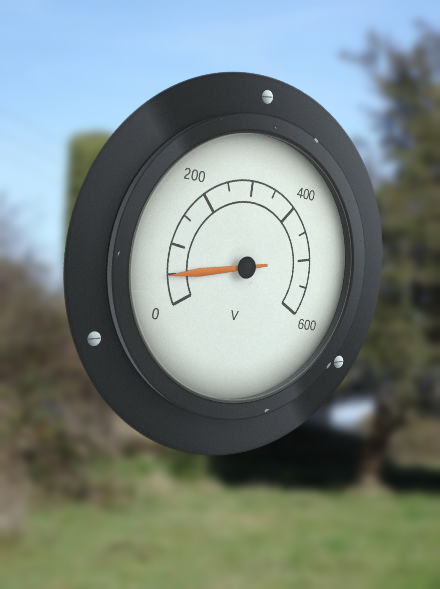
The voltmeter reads 50; V
